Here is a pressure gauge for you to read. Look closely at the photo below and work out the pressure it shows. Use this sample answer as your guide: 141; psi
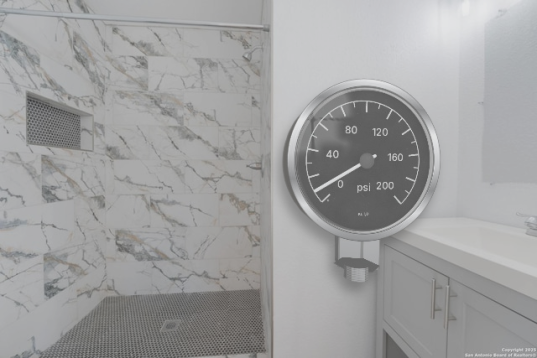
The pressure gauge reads 10; psi
